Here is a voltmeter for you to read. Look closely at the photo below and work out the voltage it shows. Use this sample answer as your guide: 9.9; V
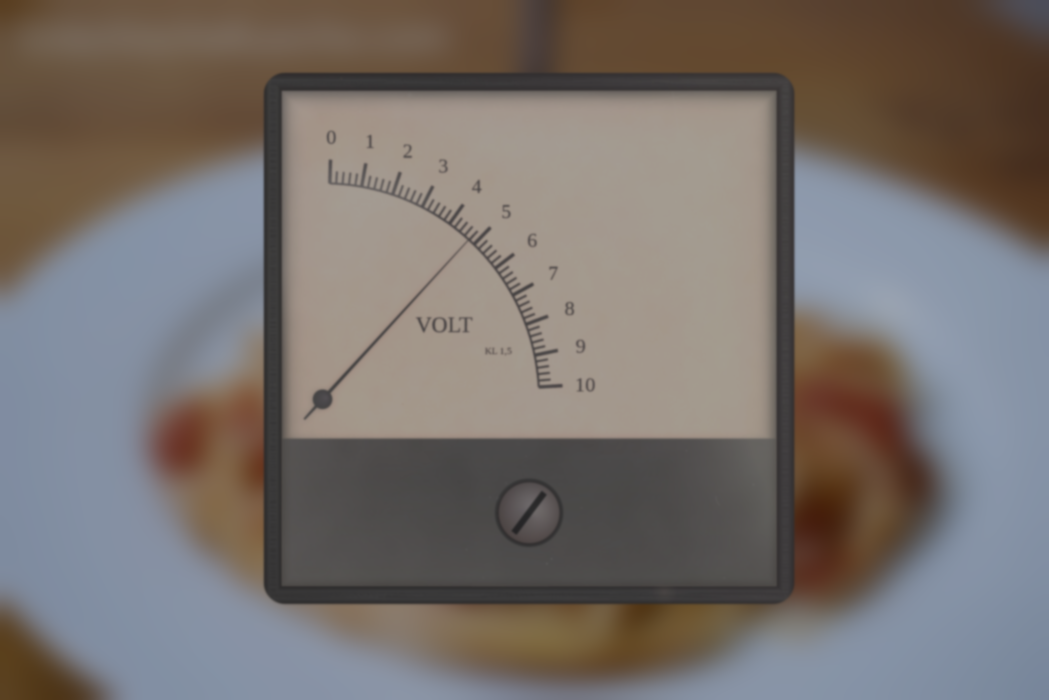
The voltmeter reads 4.8; V
